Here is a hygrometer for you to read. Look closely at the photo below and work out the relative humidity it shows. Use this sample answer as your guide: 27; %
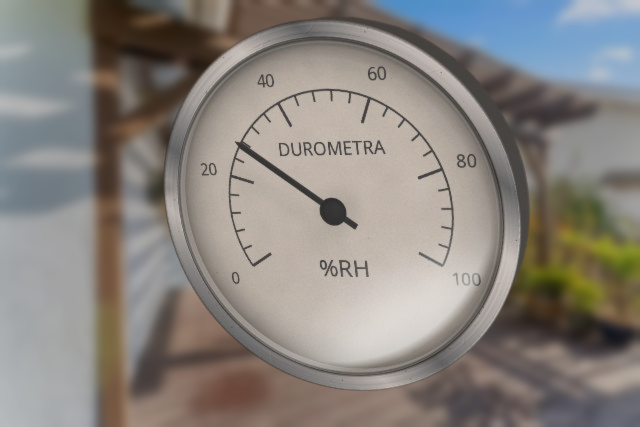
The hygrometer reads 28; %
